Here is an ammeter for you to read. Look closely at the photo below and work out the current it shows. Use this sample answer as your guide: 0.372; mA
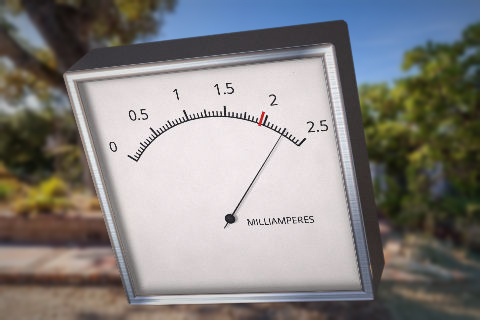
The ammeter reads 2.25; mA
